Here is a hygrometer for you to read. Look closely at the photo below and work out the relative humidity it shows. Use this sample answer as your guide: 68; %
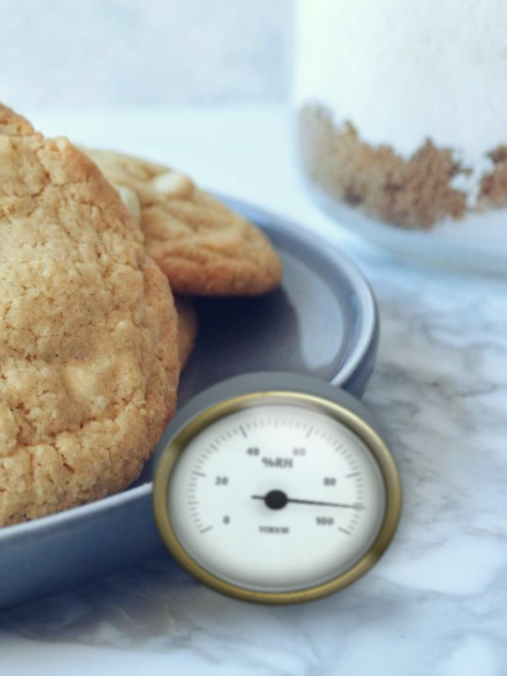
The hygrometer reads 90; %
